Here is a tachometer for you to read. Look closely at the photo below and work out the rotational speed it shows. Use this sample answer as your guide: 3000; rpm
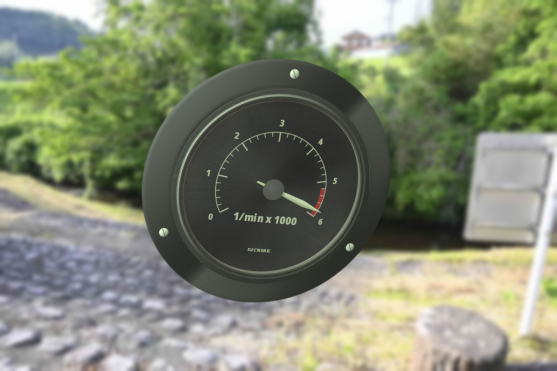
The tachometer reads 5800; rpm
